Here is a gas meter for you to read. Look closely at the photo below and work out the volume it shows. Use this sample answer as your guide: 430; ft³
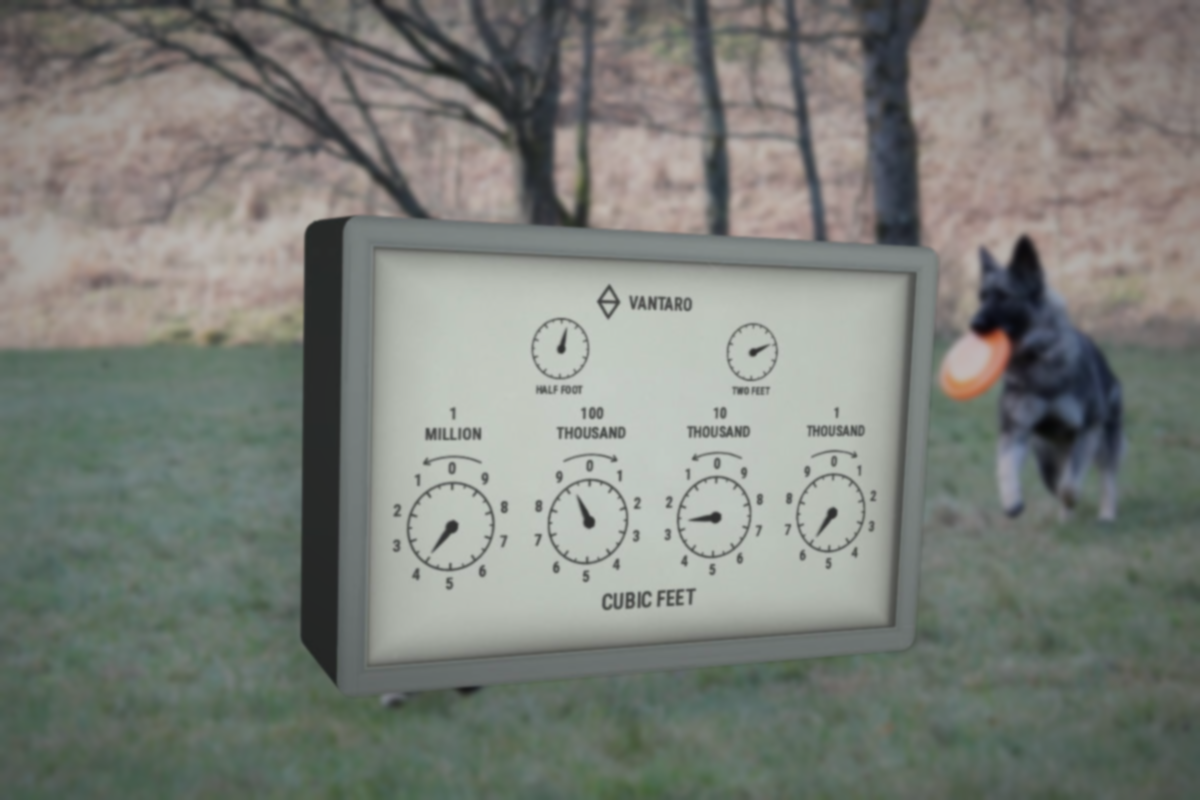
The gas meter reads 392600; ft³
